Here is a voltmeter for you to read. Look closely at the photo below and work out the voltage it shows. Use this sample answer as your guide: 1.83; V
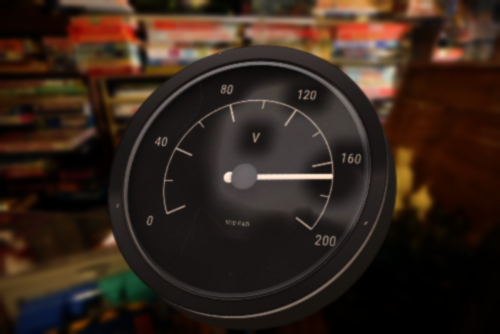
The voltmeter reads 170; V
